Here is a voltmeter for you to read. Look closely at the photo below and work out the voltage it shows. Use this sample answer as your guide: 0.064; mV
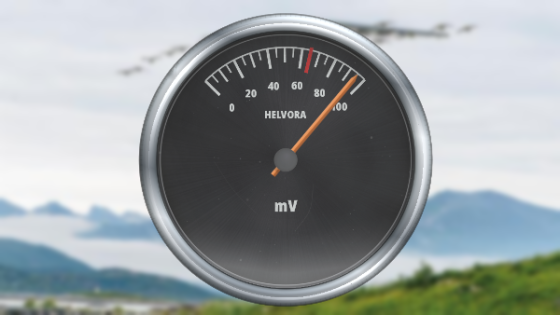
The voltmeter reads 95; mV
